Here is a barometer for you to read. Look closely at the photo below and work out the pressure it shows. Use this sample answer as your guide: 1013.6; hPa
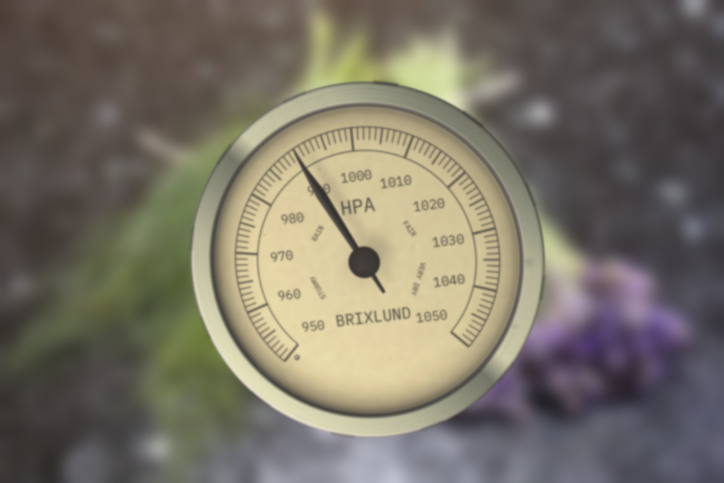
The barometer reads 990; hPa
